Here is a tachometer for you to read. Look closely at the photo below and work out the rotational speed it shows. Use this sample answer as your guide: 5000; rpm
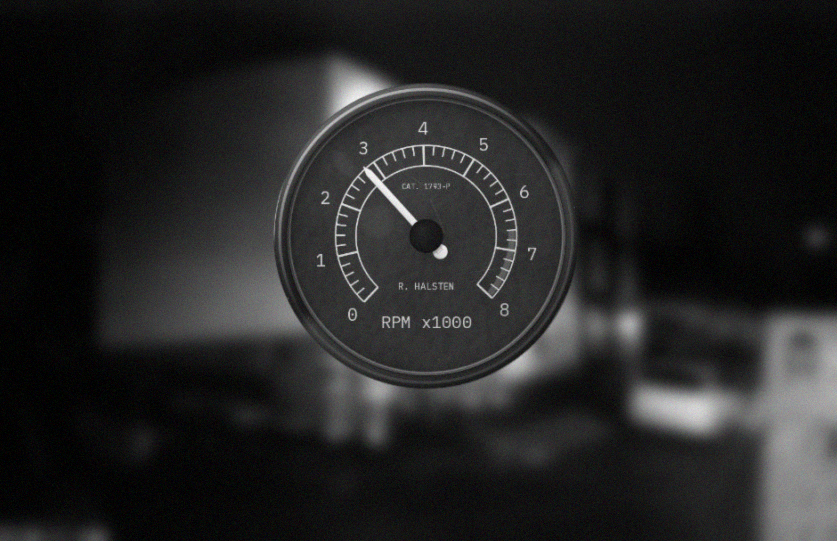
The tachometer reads 2800; rpm
